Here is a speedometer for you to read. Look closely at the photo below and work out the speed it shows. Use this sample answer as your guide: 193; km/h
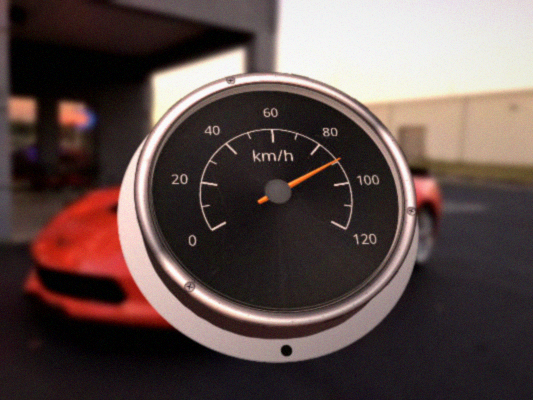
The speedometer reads 90; km/h
